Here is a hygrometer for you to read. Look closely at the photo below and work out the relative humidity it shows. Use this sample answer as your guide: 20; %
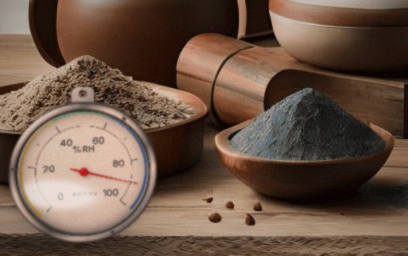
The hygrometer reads 90; %
